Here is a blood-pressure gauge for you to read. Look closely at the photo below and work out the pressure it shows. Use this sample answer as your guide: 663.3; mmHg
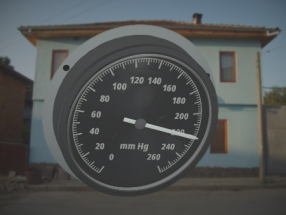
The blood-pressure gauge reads 220; mmHg
